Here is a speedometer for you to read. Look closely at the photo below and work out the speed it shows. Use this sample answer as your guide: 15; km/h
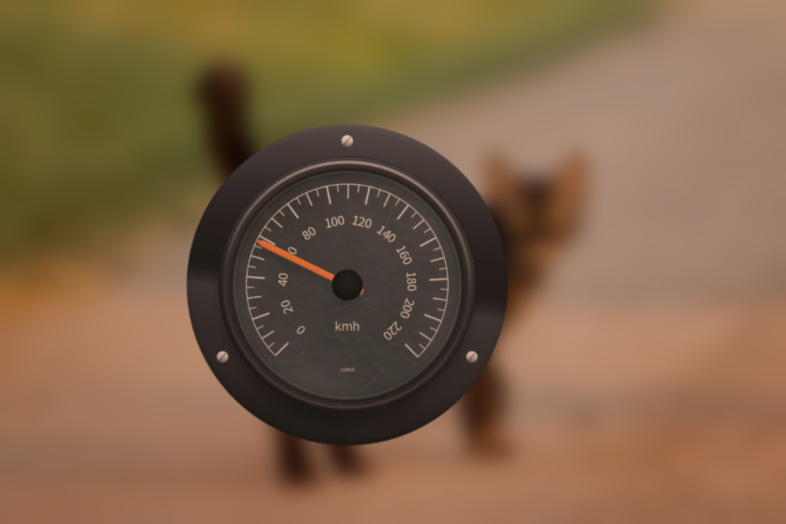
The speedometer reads 57.5; km/h
